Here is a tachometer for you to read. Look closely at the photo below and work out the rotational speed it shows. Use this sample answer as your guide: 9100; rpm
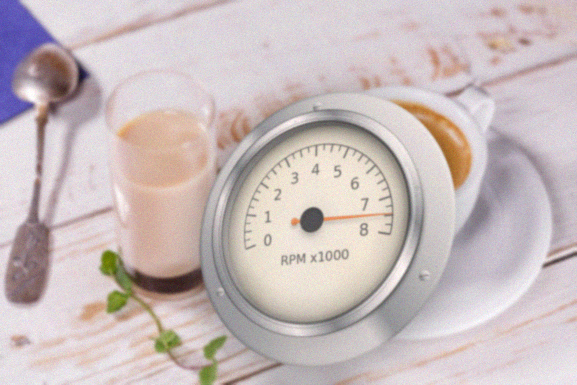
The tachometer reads 7500; rpm
